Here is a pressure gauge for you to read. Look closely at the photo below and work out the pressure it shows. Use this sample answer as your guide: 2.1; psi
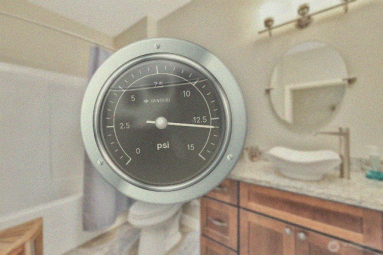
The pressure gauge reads 13; psi
